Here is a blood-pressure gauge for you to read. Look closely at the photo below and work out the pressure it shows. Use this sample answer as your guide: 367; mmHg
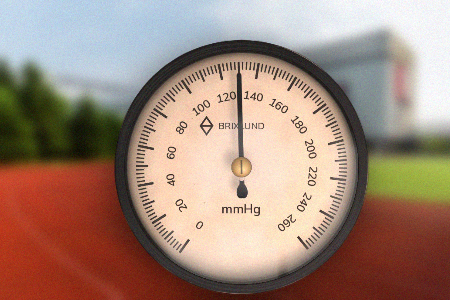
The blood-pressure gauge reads 130; mmHg
